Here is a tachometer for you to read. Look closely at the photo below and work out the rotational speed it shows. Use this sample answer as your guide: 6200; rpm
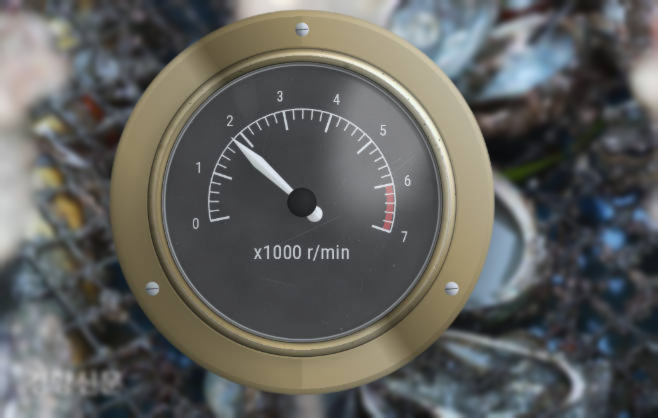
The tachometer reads 1800; rpm
